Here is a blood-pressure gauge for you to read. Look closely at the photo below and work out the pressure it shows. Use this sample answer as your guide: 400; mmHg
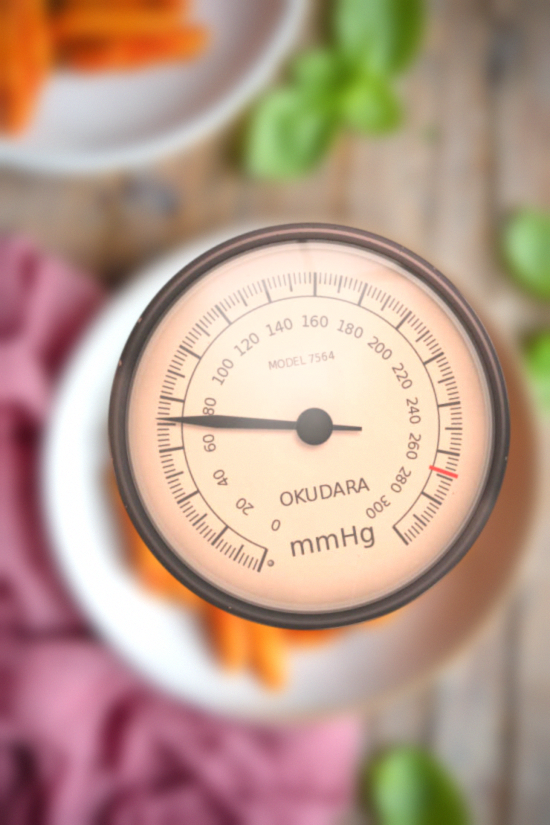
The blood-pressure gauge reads 72; mmHg
